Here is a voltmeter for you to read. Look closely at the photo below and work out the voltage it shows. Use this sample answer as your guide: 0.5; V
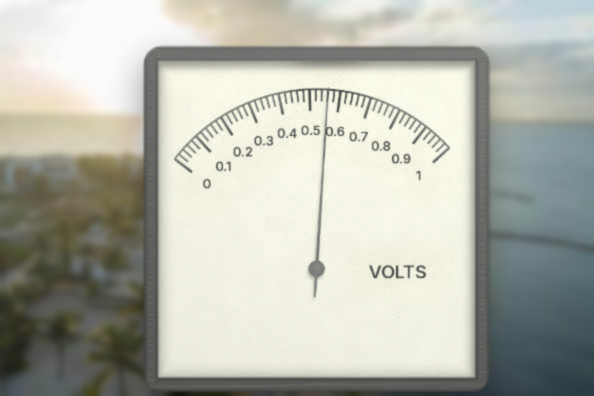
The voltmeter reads 0.56; V
